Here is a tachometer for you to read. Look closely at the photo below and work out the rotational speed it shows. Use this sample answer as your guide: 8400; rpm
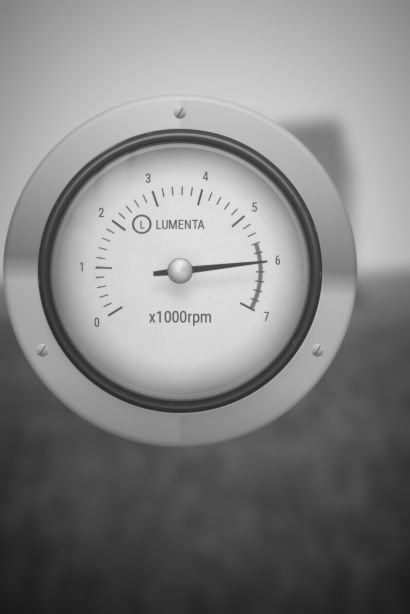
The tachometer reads 6000; rpm
